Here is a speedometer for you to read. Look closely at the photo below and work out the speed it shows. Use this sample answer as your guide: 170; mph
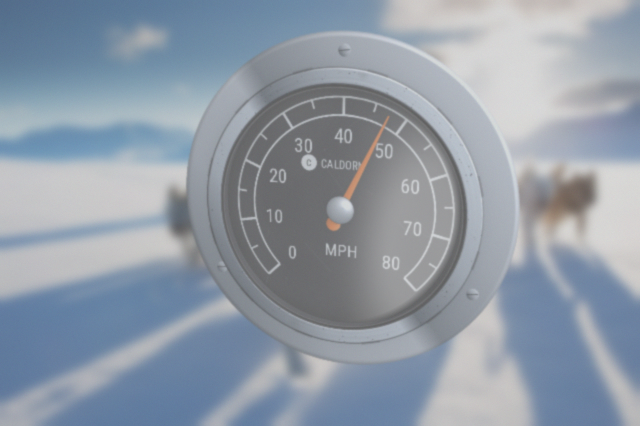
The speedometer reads 47.5; mph
